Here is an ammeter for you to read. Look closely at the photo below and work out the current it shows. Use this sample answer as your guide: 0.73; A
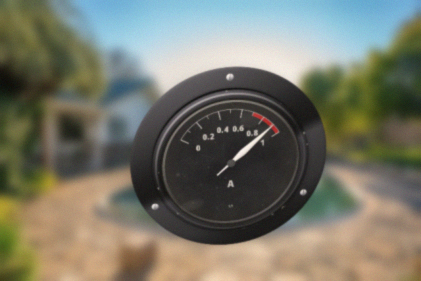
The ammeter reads 0.9; A
